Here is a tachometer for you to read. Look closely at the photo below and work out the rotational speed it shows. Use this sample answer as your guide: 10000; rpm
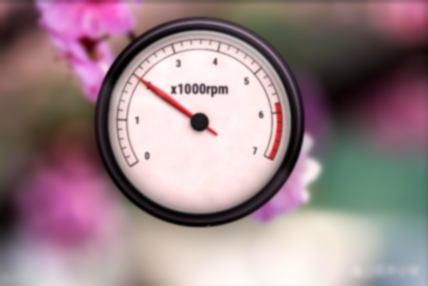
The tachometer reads 2000; rpm
